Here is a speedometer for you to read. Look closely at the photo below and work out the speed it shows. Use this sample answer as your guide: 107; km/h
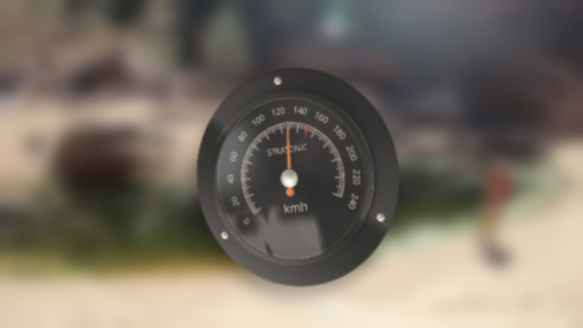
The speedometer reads 130; km/h
